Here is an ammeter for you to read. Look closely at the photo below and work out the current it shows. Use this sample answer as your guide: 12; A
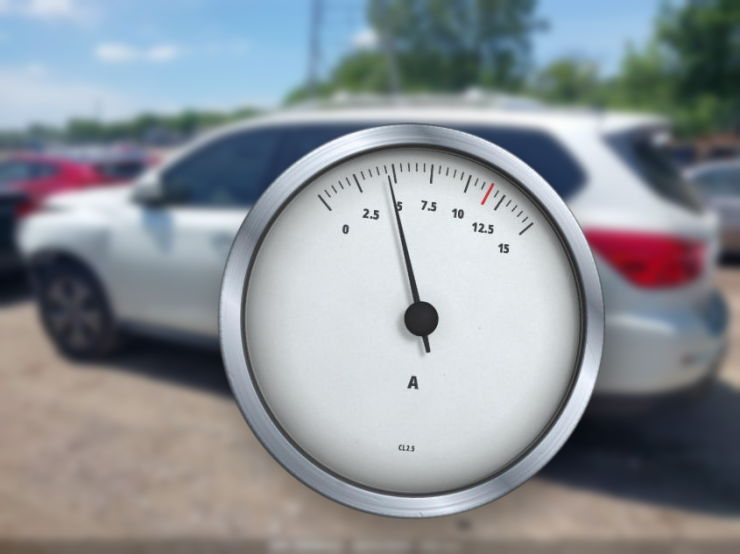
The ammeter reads 4.5; A
